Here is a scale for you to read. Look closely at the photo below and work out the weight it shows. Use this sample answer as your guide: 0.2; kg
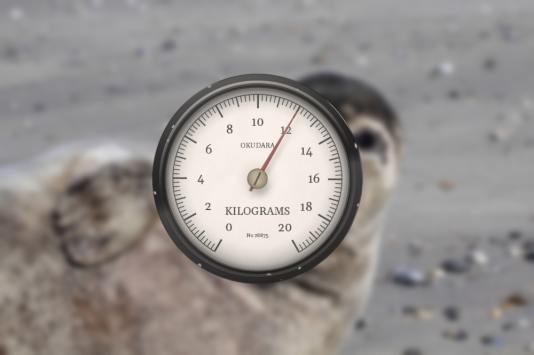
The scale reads 12; kg
